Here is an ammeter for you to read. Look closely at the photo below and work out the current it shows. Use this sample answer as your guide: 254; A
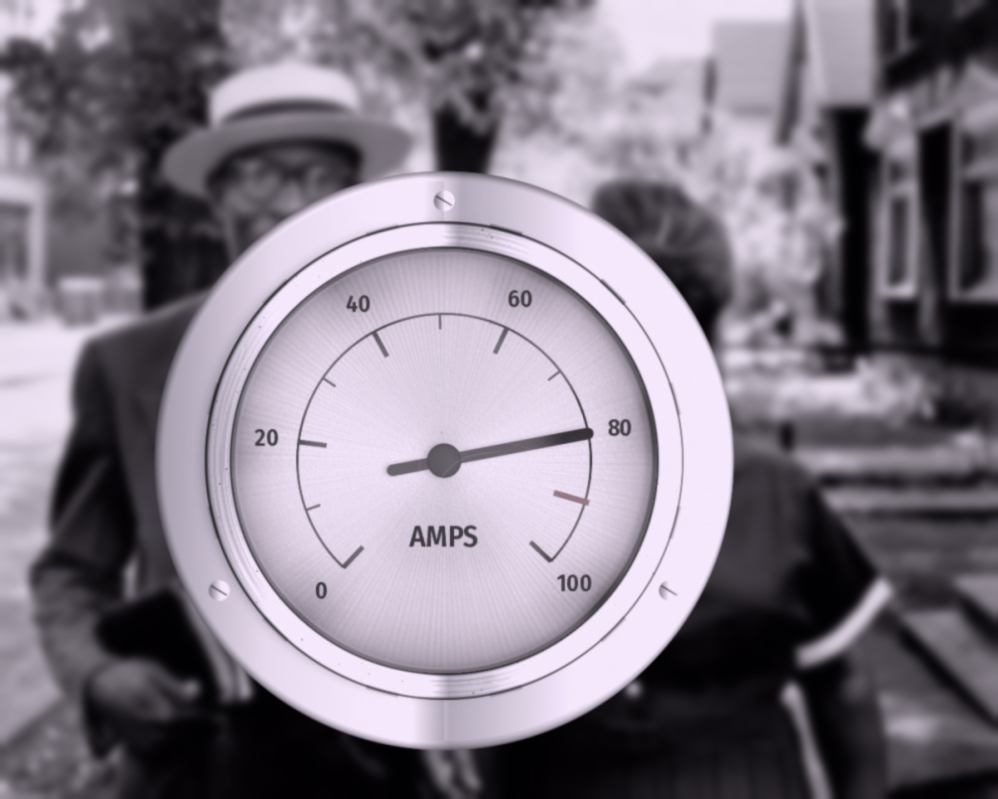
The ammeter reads 80; A
